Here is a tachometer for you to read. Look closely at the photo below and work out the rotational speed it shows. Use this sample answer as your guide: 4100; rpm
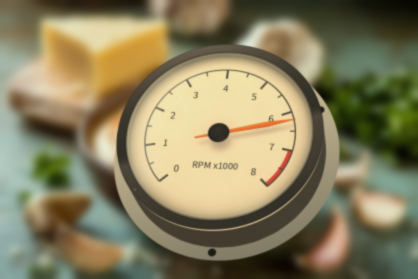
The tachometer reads 6250; rpm
